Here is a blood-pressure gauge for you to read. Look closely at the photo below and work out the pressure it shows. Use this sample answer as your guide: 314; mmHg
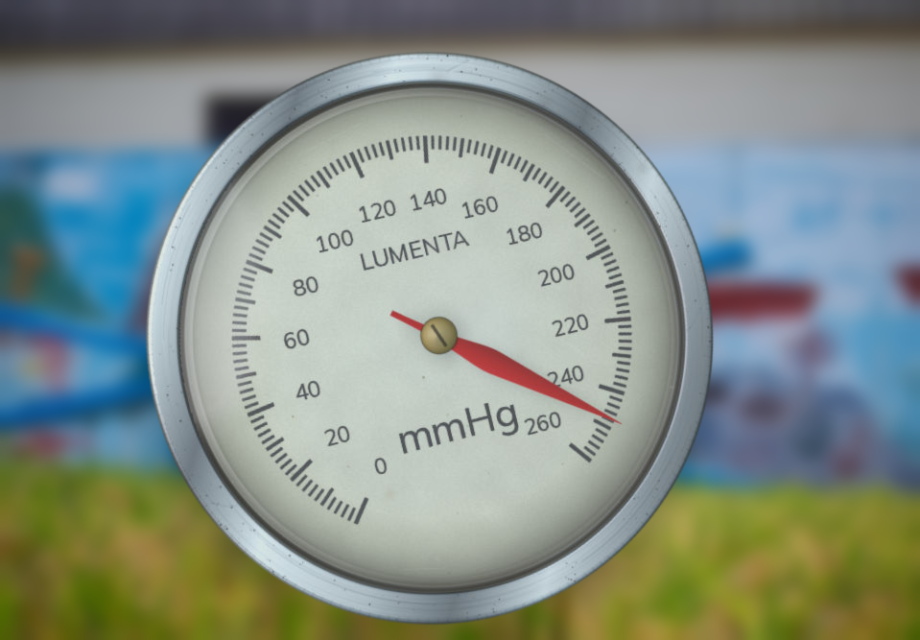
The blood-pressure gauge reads 248; mmHg
